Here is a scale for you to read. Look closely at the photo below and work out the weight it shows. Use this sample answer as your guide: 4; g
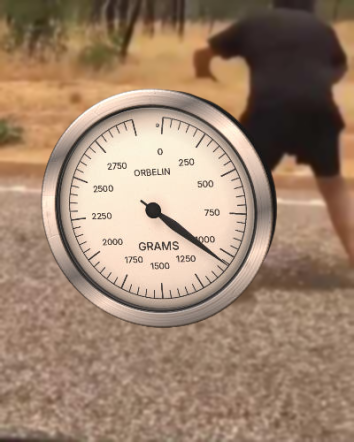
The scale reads 1050; g
